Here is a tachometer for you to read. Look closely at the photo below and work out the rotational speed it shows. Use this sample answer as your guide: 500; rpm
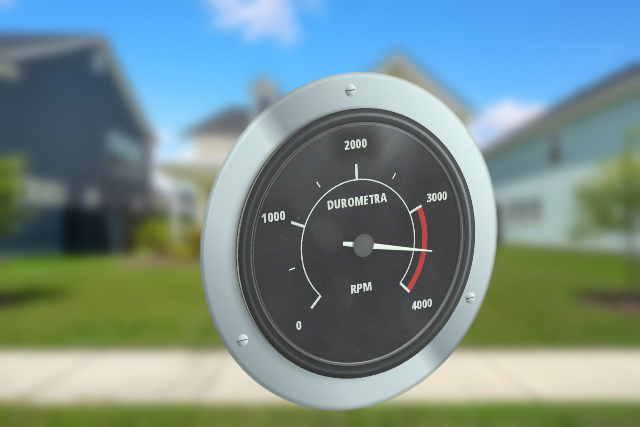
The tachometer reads 3500; rpm
